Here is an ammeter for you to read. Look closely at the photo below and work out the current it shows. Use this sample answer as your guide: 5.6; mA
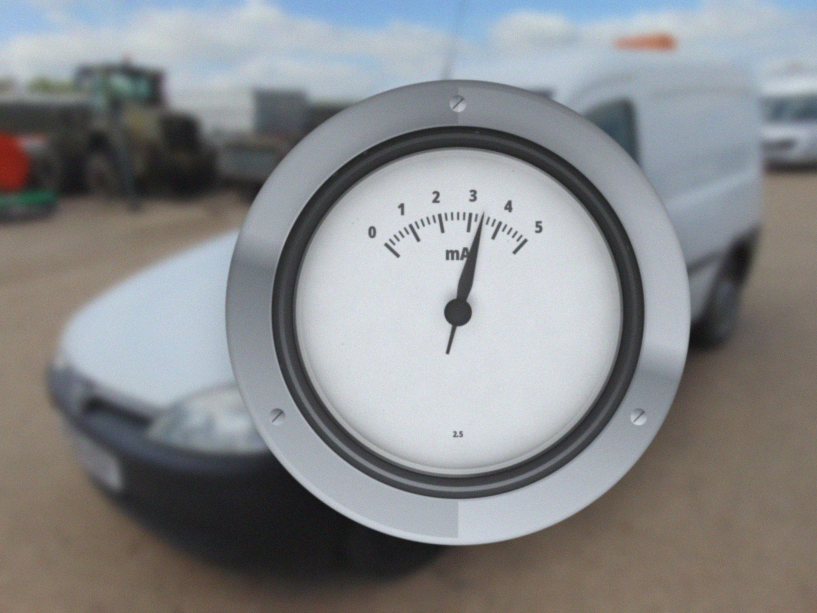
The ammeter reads 3.4; mA
